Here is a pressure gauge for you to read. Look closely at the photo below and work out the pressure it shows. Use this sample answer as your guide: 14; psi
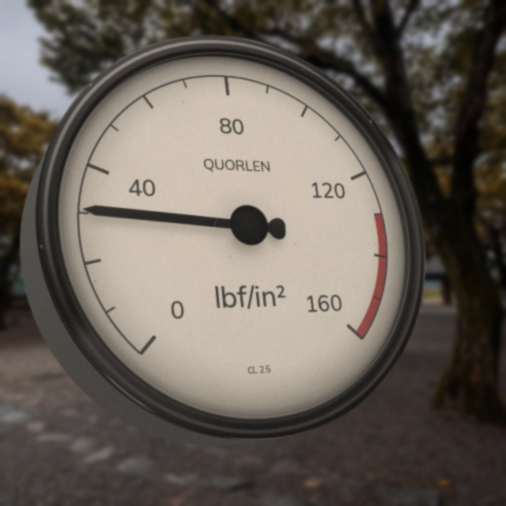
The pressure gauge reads 30; psi
